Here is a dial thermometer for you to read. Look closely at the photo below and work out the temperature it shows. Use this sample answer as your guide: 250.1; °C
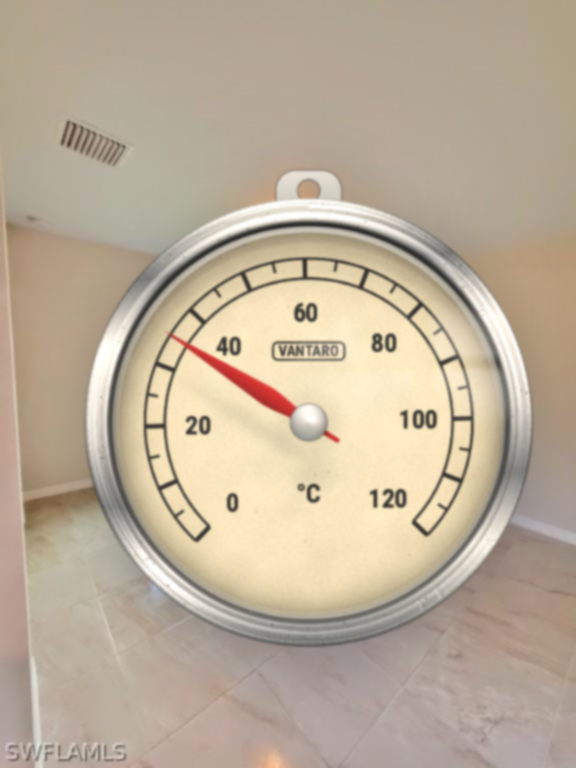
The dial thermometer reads 35; °C
